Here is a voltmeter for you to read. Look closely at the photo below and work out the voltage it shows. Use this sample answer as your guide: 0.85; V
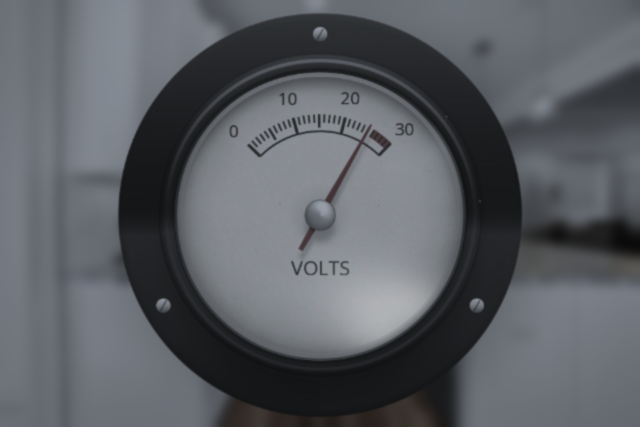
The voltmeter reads 25; V
